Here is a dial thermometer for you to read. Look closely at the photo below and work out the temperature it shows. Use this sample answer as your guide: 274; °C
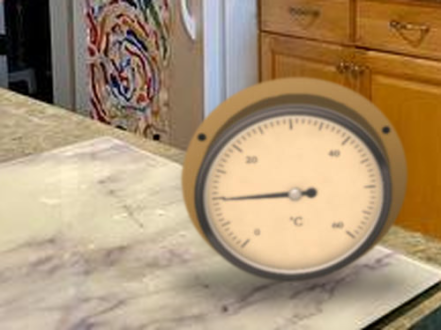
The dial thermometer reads 10; °C
